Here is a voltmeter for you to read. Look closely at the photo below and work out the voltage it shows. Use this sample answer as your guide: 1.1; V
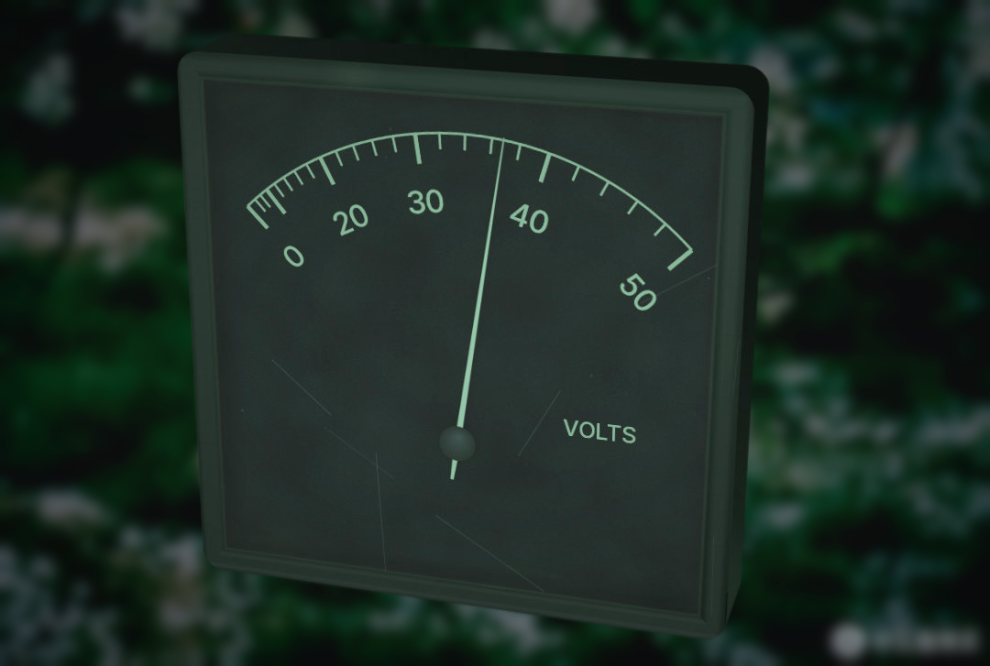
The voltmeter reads 37; V
